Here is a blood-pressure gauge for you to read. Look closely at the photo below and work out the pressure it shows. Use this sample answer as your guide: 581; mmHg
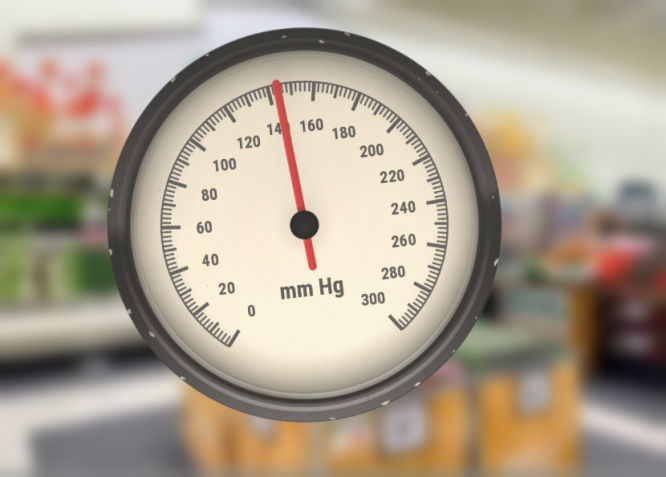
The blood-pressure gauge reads 144; mmHg
